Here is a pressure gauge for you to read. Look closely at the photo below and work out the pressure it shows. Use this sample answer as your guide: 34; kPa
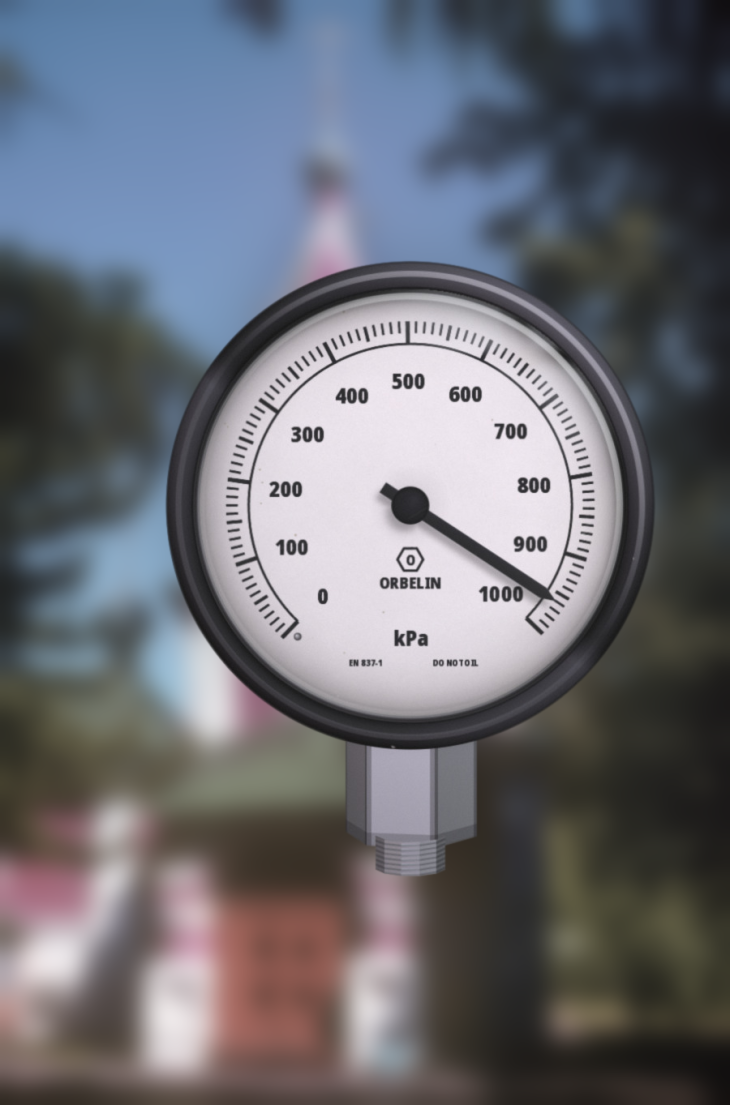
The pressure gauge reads 960; kPa
